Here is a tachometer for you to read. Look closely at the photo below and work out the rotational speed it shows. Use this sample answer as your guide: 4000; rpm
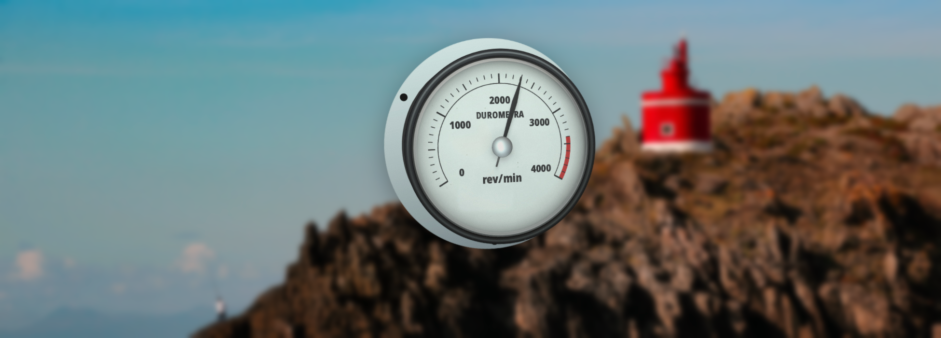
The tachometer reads 2300; rpm
